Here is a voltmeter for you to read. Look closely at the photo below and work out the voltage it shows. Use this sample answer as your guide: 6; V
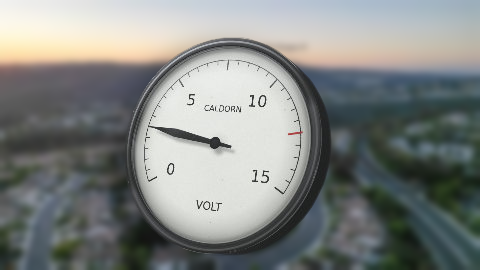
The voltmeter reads 2.5; V
